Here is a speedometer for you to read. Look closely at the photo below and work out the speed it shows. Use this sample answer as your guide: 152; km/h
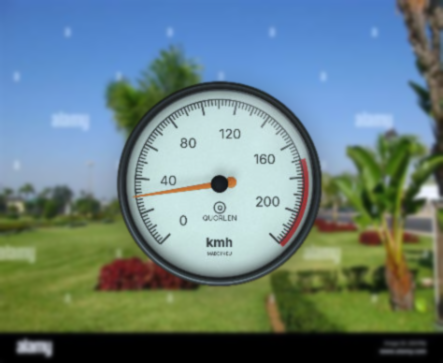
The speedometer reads 30; km/h
